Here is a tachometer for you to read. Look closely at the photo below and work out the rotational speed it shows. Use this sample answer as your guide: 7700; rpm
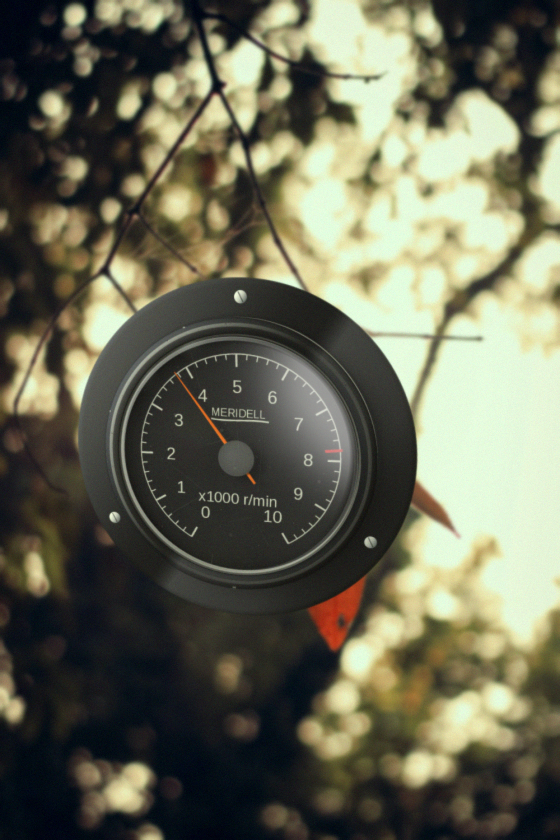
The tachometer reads 3800; rpm
